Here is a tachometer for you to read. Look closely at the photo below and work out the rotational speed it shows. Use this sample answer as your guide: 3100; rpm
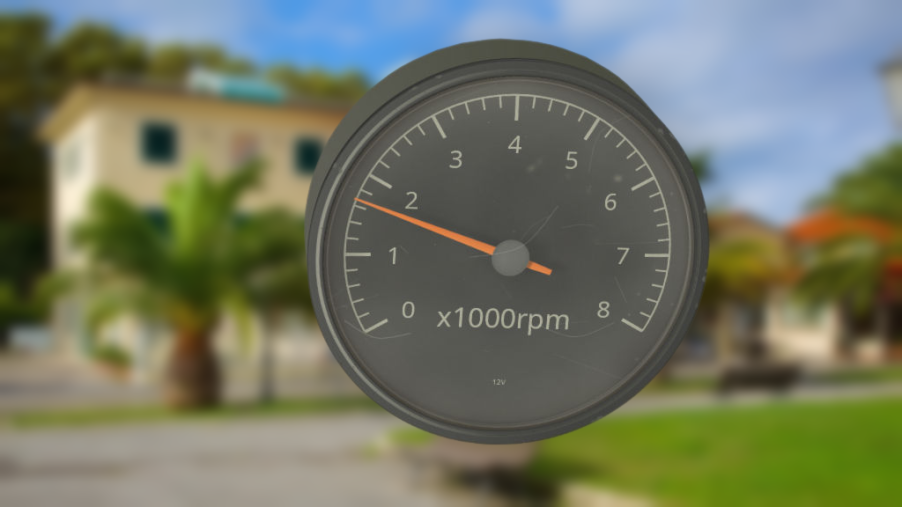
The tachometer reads 1700; rpm
